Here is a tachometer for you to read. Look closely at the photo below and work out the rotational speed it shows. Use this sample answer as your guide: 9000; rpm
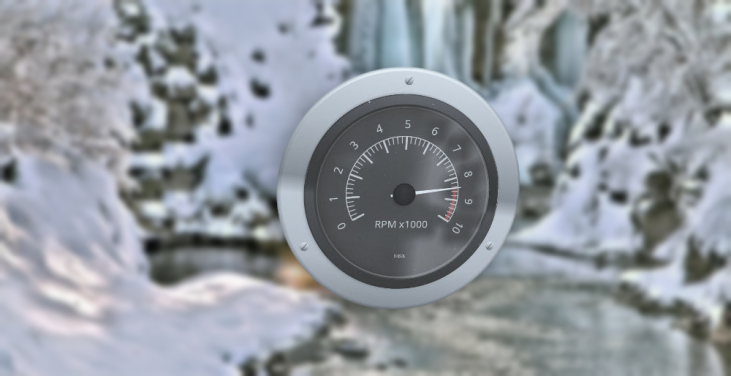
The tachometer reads 8400; rpm
